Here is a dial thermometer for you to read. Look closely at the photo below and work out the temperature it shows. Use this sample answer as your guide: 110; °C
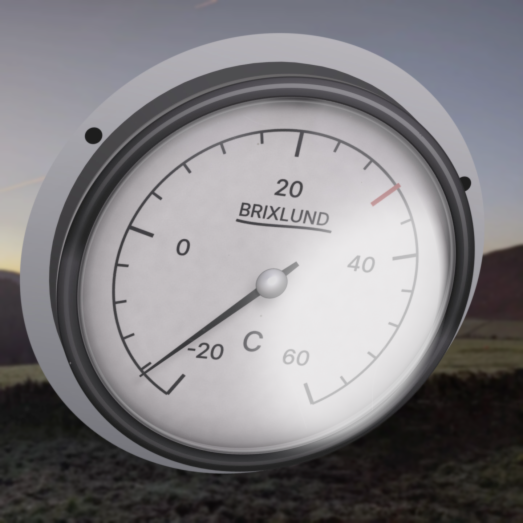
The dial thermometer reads -16; °C
